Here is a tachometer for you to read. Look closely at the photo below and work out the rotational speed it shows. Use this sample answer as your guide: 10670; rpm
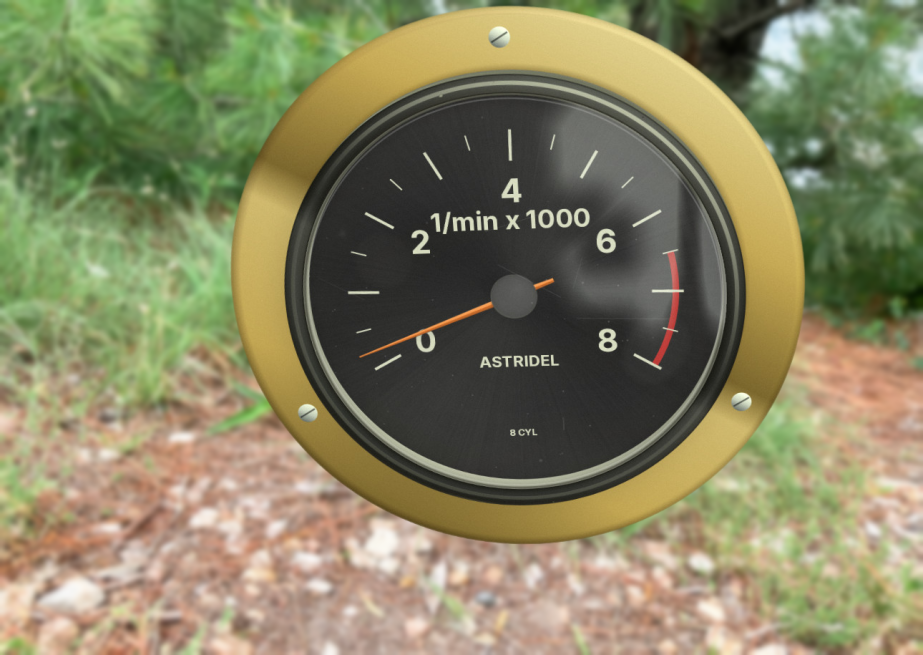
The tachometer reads 250; rpm
